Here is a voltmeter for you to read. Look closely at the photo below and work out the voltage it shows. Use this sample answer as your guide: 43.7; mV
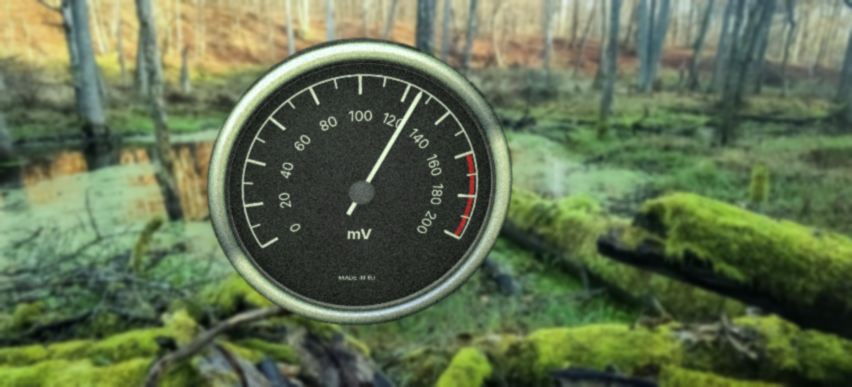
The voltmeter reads 125; mV
